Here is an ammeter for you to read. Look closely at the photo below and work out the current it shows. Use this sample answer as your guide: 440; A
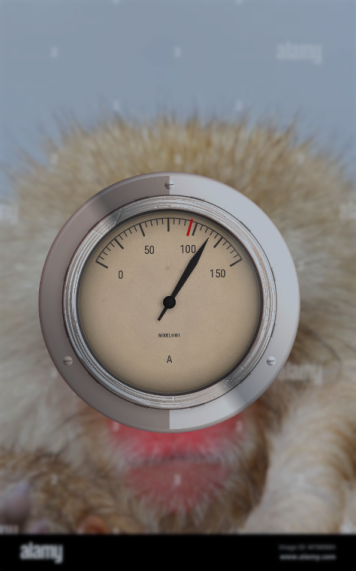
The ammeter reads 115; A
